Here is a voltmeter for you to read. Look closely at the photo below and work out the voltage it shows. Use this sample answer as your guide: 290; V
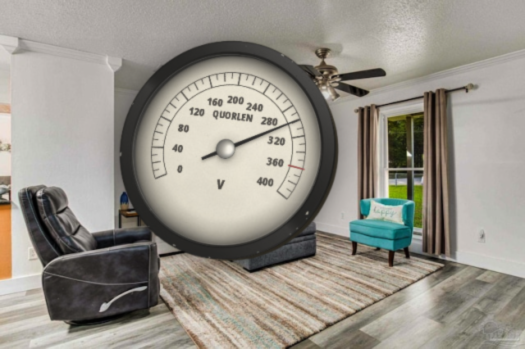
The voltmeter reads 300; V
